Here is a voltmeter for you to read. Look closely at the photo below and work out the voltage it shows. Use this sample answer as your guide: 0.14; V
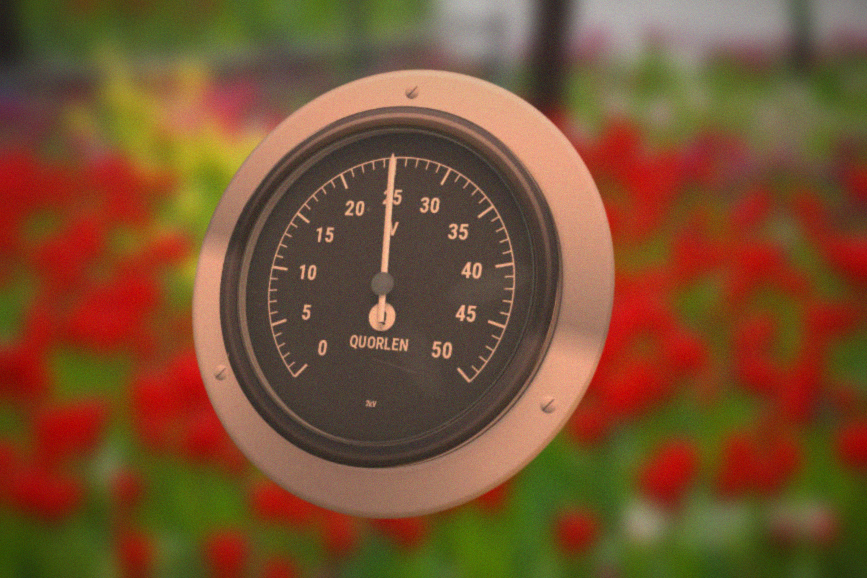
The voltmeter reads 25; V
